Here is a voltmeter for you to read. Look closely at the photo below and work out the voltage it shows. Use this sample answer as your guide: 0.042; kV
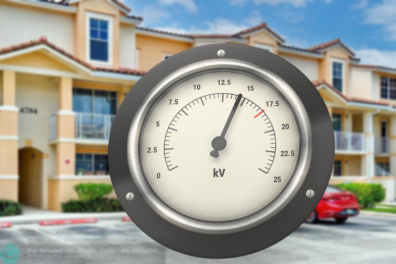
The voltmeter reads 14.5; kV
